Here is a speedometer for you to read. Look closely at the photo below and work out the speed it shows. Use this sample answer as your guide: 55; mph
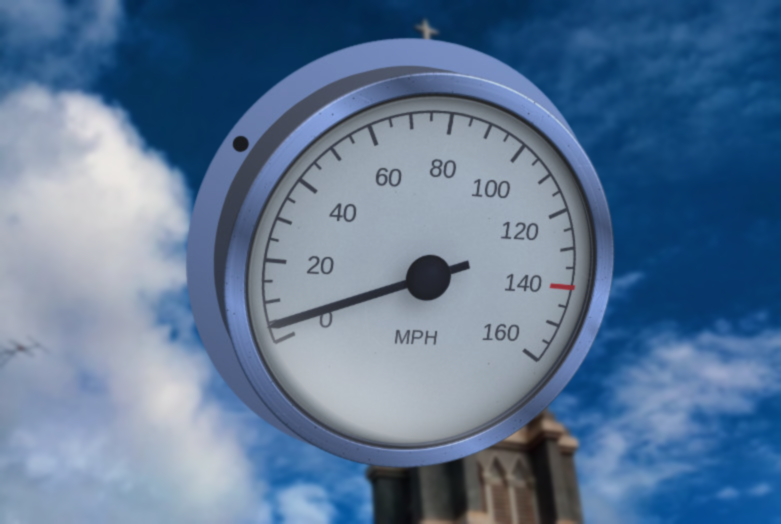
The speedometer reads 5; mph
